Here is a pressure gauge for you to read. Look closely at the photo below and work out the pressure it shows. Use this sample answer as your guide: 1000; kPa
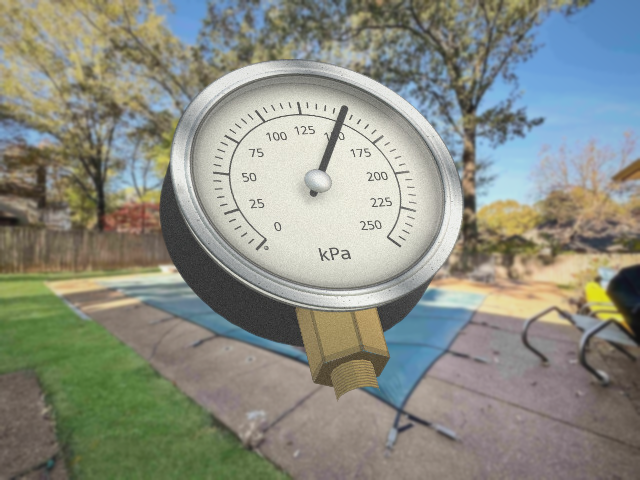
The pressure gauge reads 150; kPa
